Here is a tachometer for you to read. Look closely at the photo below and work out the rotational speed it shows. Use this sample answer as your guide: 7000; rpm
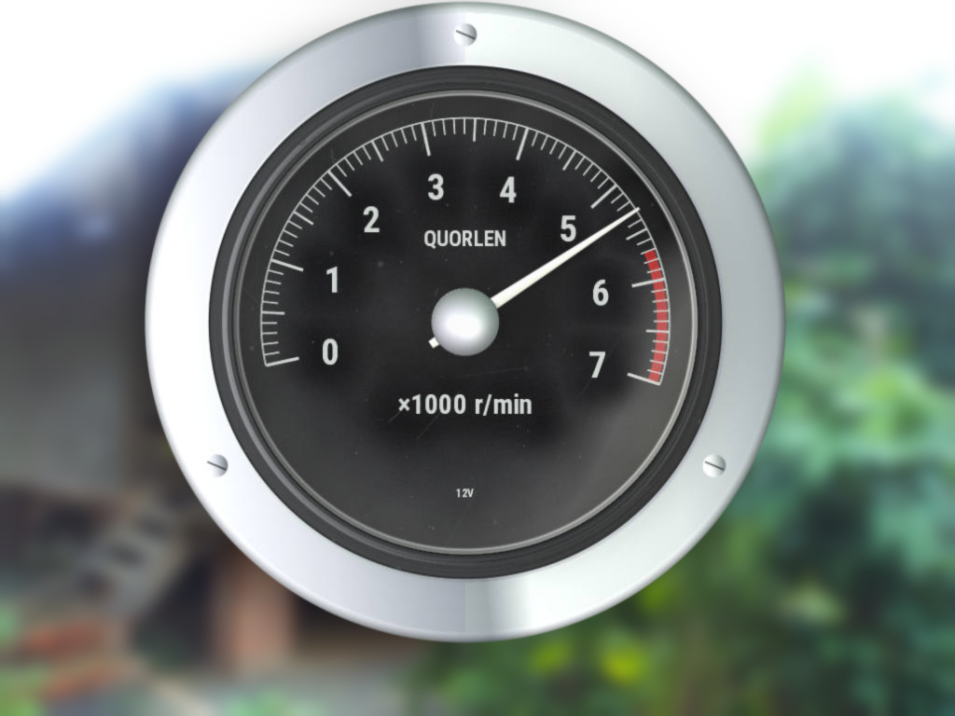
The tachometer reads 5300; rpm
